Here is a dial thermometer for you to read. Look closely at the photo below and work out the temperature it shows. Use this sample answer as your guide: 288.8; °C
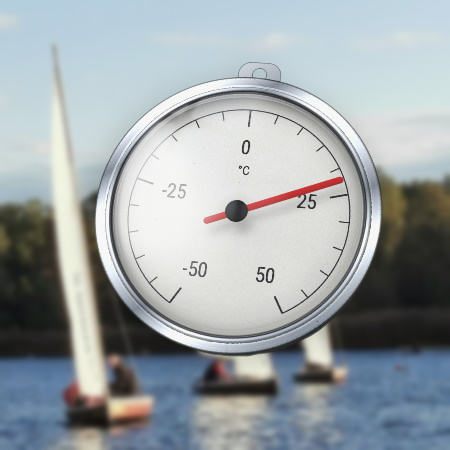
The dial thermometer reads 22.5; °C
